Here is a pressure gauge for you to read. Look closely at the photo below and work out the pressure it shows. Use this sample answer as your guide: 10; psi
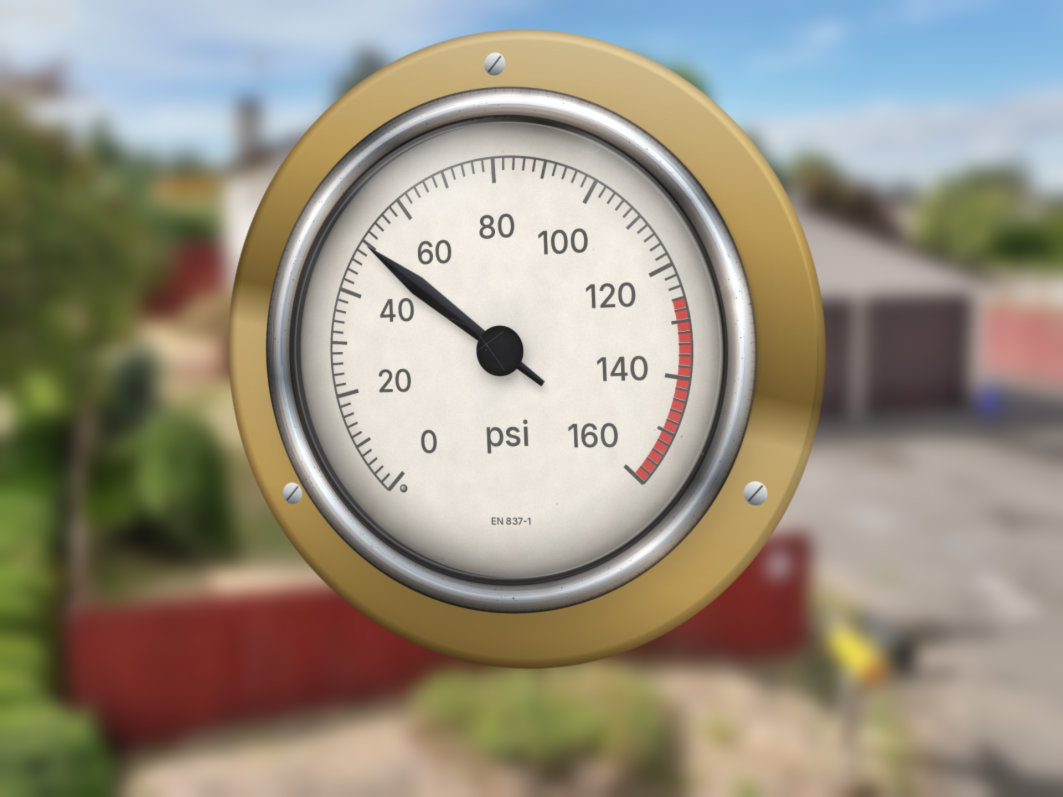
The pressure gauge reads 50; psi
